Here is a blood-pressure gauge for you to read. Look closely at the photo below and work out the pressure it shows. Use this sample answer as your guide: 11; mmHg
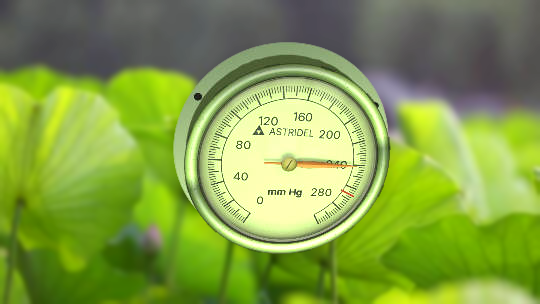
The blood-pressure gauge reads 240; mmHg
